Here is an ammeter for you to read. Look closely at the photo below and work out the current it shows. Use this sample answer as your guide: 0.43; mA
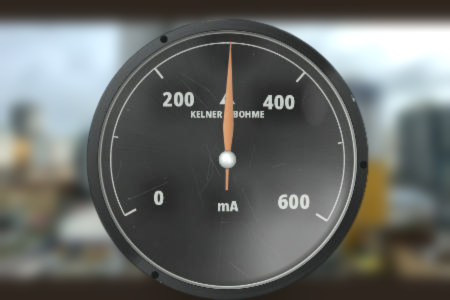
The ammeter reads 300; mA
